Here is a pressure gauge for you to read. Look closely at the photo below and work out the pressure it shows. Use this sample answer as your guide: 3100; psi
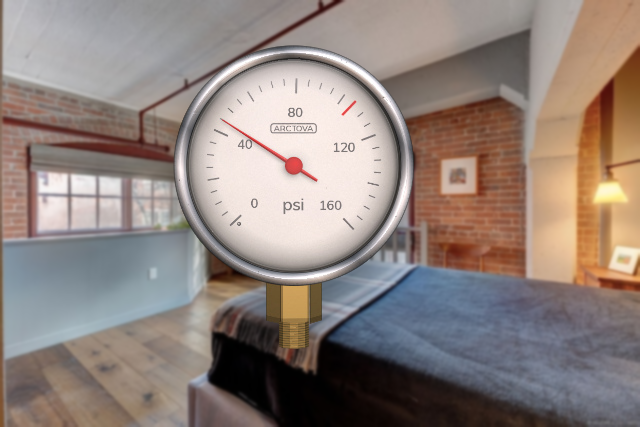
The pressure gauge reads 45; psi
